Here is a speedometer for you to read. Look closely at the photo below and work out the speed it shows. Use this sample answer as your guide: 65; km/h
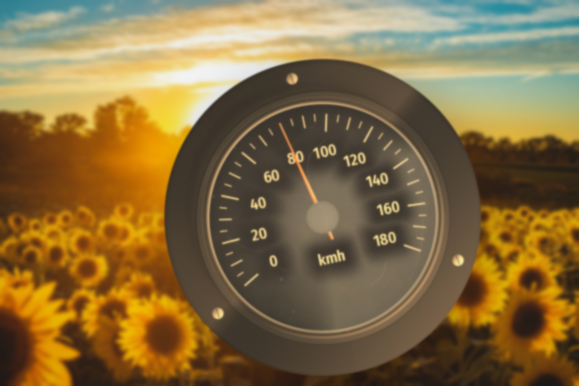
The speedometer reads 80; km/h
